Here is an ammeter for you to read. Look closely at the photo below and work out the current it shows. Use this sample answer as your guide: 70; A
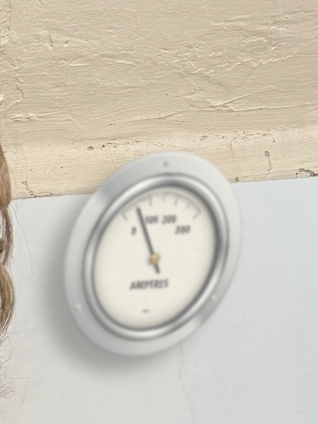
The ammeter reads 50; A
